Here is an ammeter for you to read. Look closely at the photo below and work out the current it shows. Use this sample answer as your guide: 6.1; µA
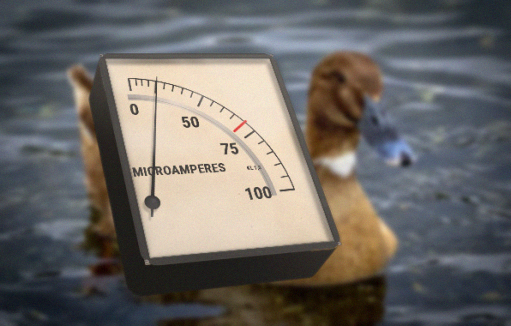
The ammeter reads 25; µA
